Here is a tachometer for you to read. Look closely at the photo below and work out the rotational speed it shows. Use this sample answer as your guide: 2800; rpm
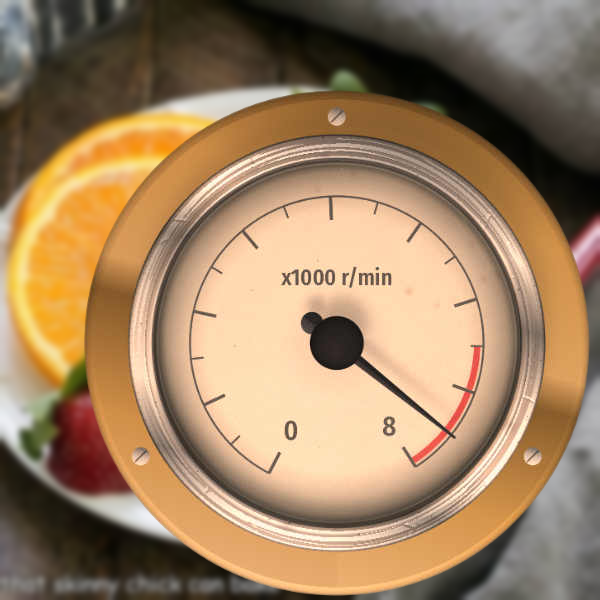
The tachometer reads 7500; rpm
